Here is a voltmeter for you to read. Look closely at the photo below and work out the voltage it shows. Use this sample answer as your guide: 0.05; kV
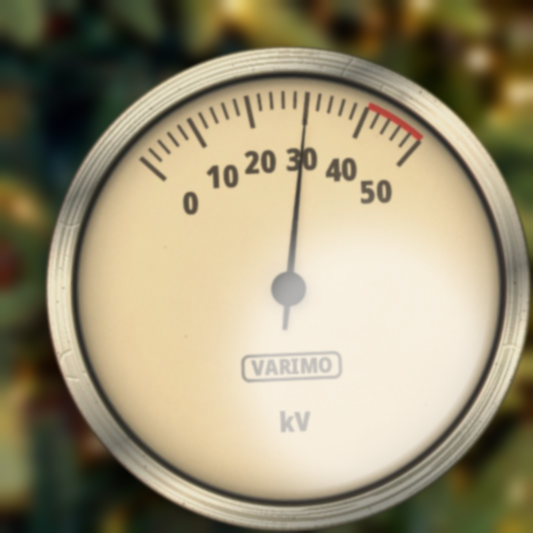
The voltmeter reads 30; kV
